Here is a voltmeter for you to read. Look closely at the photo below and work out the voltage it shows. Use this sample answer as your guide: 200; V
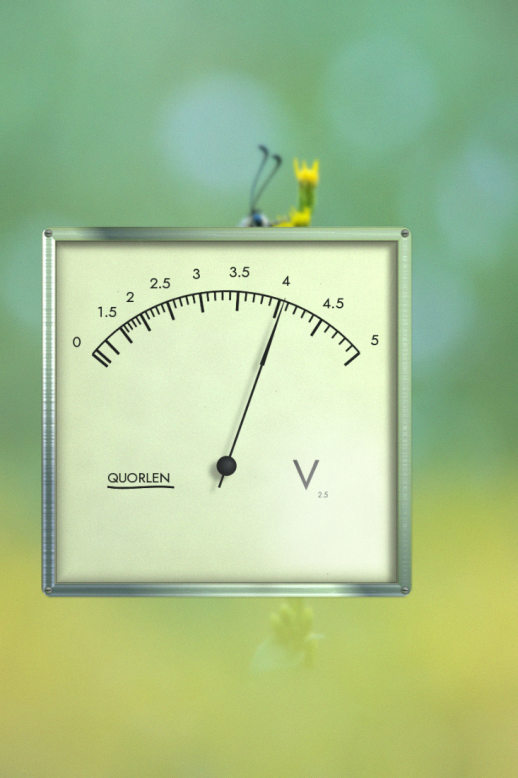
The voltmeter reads 4.05; V
